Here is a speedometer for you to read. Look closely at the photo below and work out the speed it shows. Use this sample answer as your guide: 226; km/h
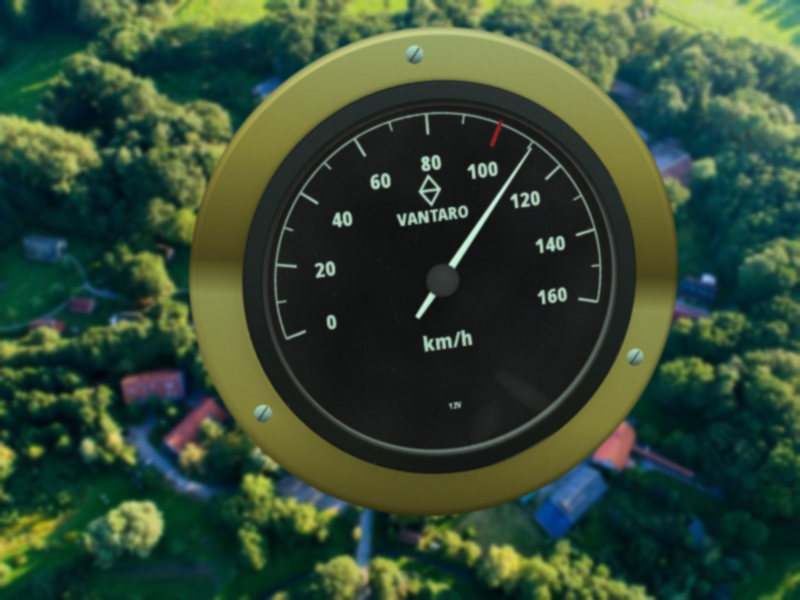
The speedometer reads 110; km/h
